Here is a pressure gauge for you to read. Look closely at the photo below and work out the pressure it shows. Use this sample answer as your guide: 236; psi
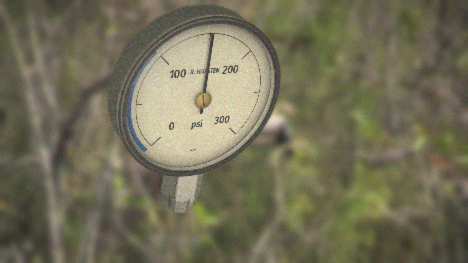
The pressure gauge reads 150; psi
